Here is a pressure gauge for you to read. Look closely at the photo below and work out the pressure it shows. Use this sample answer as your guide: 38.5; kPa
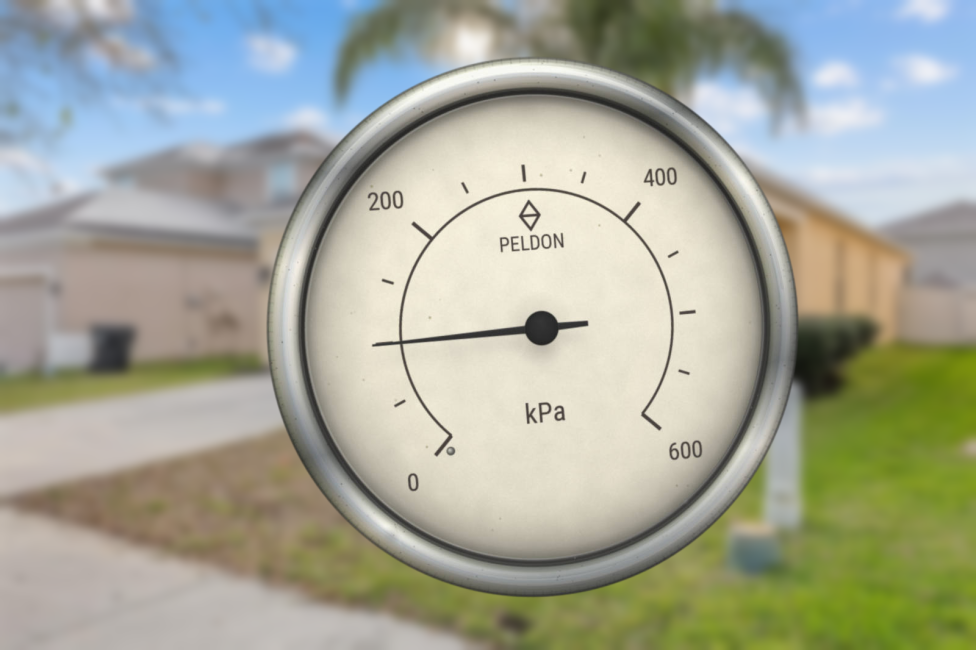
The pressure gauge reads 100; kPa
